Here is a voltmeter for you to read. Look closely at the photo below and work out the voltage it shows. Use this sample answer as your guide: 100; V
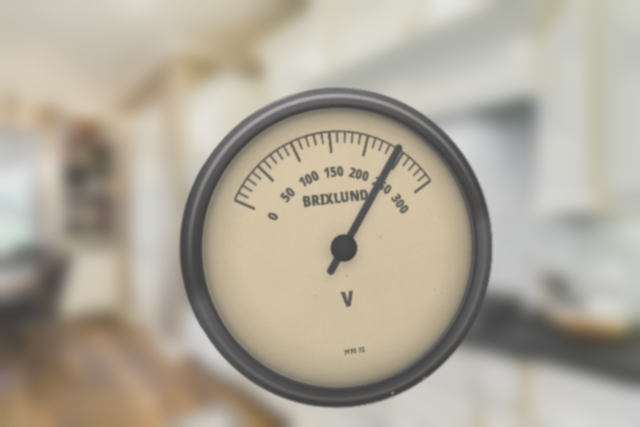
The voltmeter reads 240; V
